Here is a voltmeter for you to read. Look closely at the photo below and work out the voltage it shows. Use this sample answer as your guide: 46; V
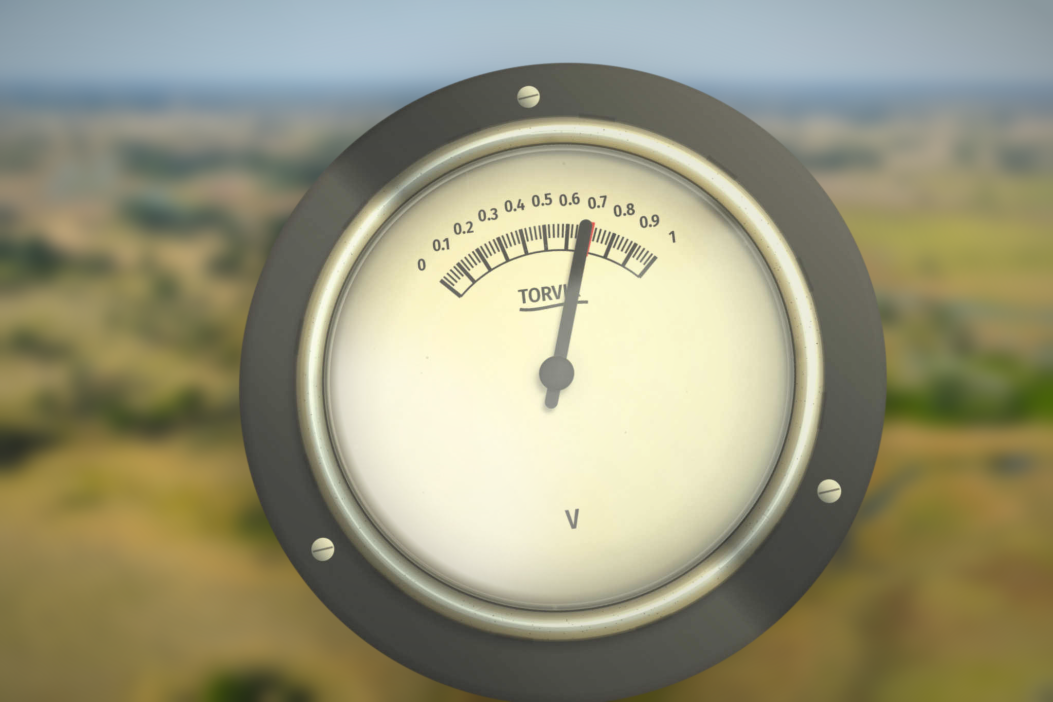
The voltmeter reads 0.68; V
